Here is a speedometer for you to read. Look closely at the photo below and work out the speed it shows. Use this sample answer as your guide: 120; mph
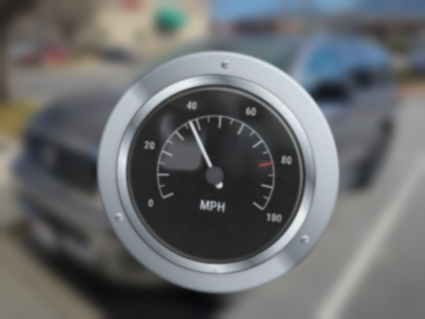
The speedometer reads 37.5; mph
